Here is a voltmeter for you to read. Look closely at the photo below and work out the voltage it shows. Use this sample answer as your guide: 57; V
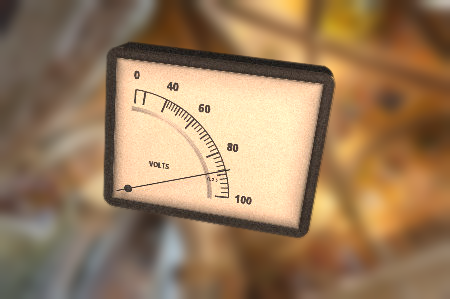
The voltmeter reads 88; V
